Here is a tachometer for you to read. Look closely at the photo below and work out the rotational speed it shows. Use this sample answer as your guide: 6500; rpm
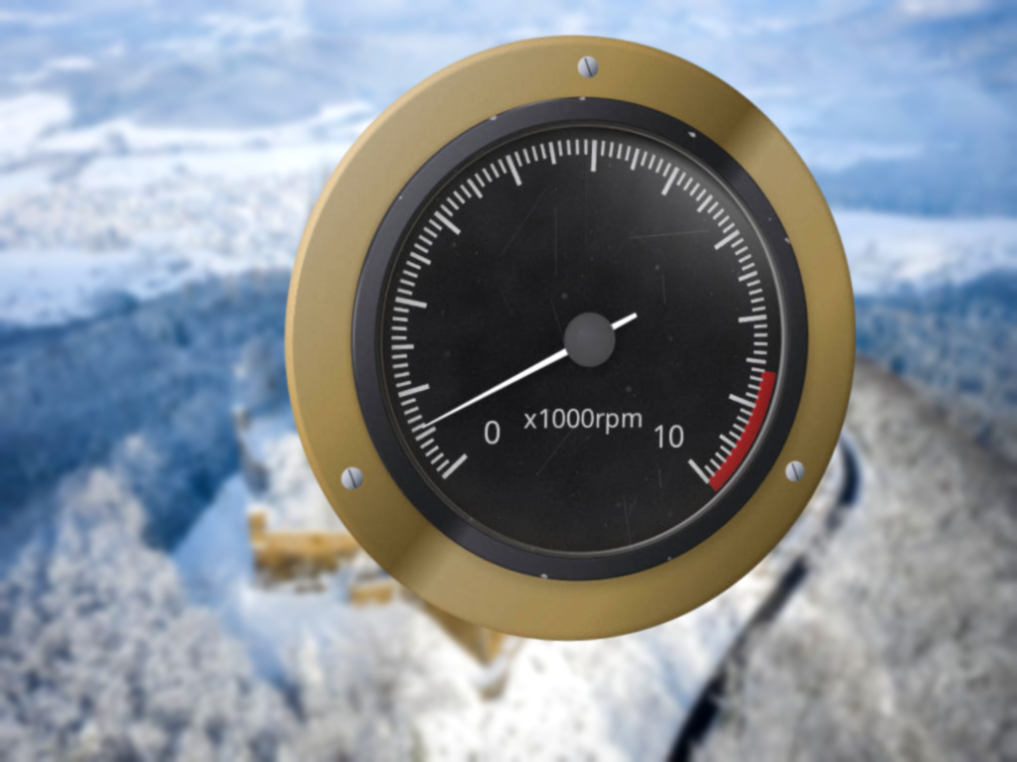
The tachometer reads 600; rpm
